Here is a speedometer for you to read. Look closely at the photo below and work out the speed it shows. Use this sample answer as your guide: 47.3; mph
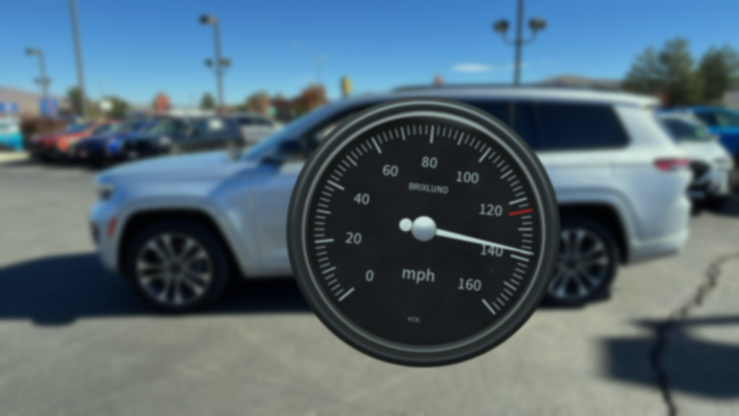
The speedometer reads 138; mph
